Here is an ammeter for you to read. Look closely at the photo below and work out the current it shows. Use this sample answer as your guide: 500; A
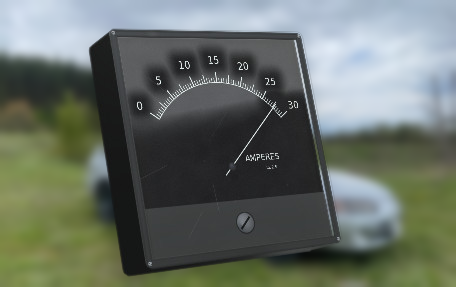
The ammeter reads 27.5; A
